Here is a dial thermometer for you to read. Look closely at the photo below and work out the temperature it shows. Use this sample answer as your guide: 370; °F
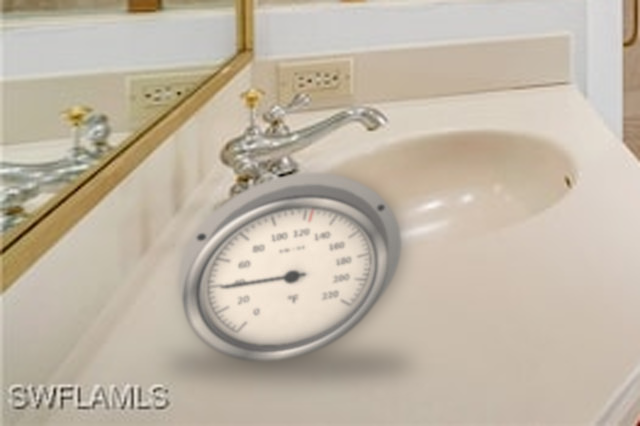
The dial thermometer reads 40; °F
